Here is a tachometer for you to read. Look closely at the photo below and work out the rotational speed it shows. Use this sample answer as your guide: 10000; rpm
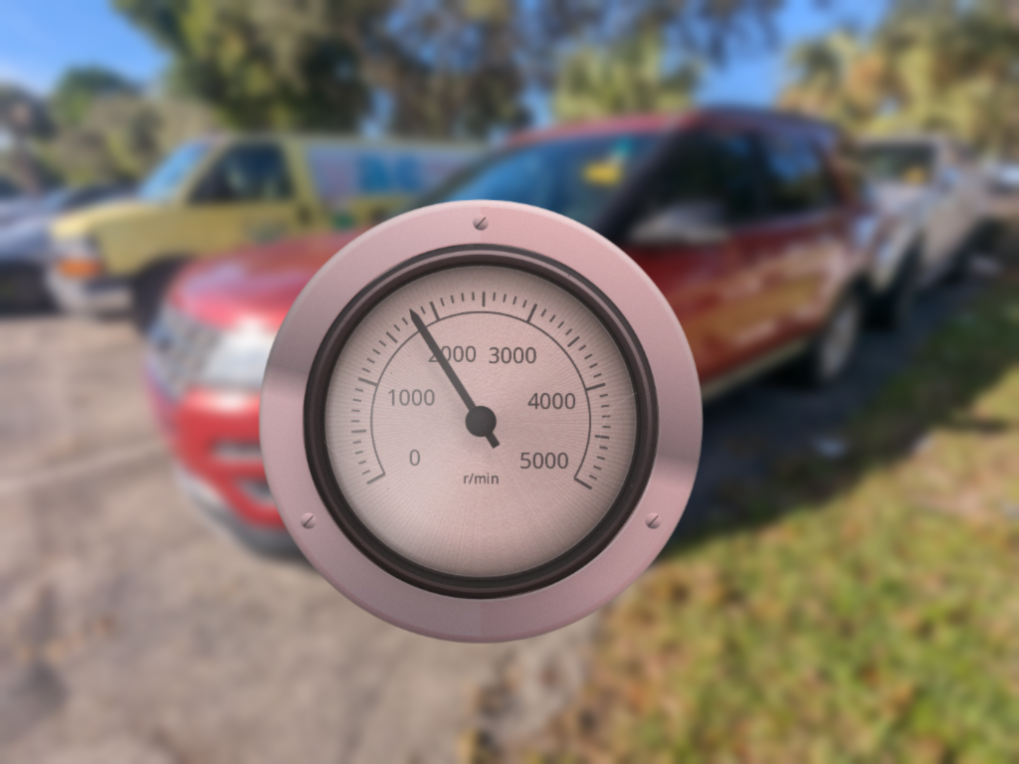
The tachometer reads 1800; rpm
